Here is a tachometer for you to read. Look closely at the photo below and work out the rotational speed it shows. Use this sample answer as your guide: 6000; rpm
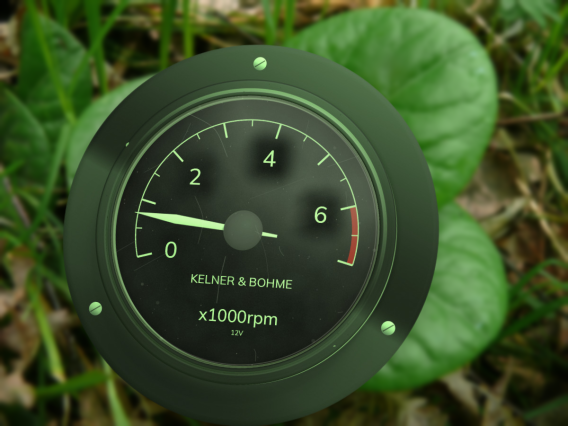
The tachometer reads 750; rpm
